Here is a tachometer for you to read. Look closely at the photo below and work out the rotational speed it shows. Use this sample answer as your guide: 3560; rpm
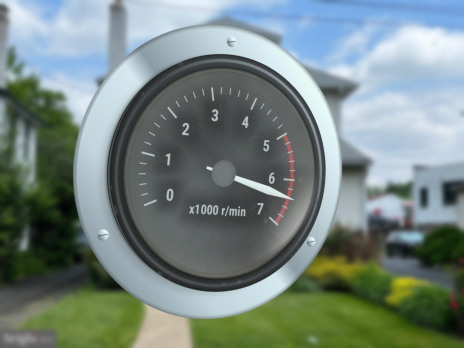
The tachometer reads 6400; rpm
